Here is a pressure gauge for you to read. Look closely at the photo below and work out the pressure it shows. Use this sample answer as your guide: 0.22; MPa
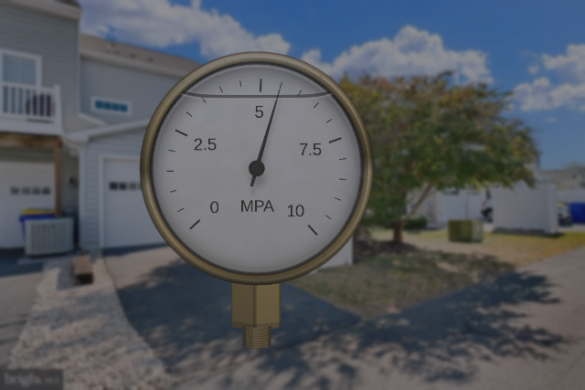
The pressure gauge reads 5.5; MPa
